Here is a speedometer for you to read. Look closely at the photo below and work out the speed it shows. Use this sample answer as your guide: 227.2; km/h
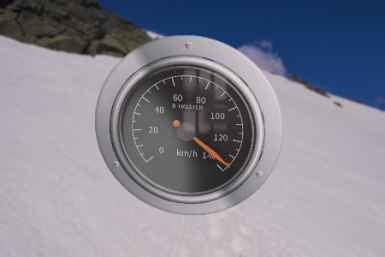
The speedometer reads 135; km/h
